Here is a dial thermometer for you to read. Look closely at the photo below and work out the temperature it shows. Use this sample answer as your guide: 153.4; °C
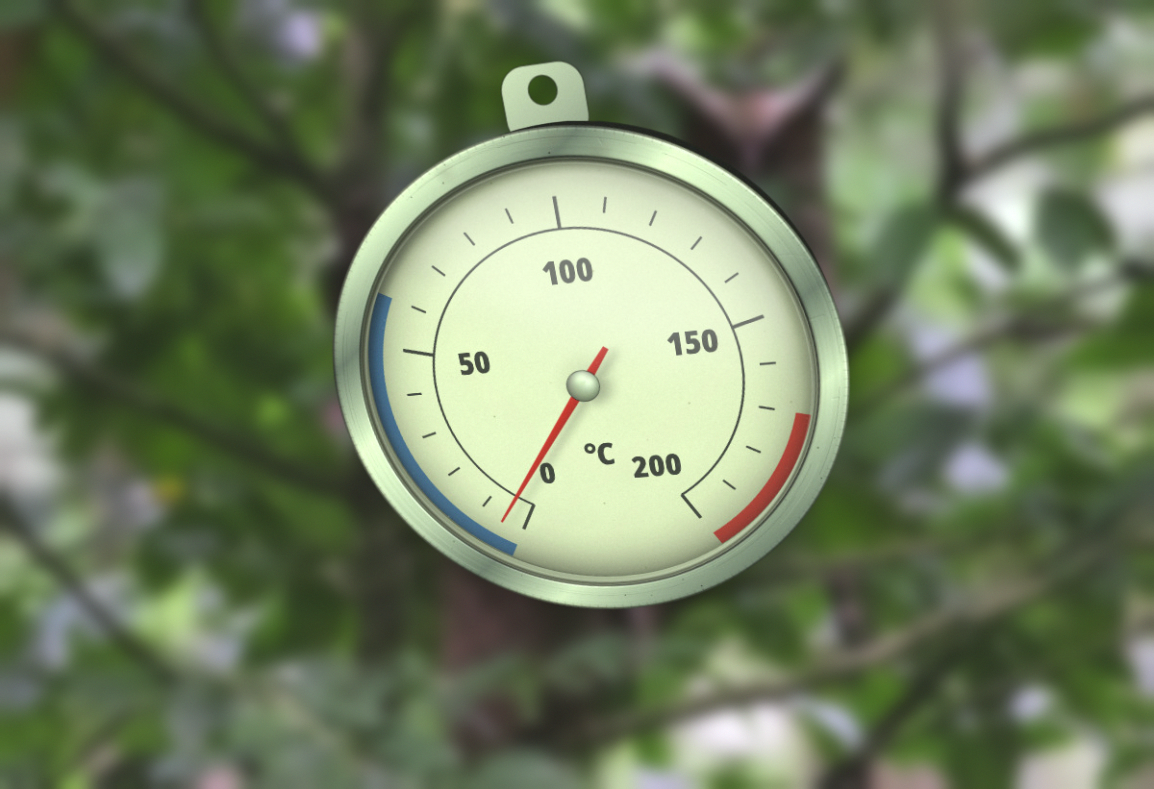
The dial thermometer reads 5; °C
